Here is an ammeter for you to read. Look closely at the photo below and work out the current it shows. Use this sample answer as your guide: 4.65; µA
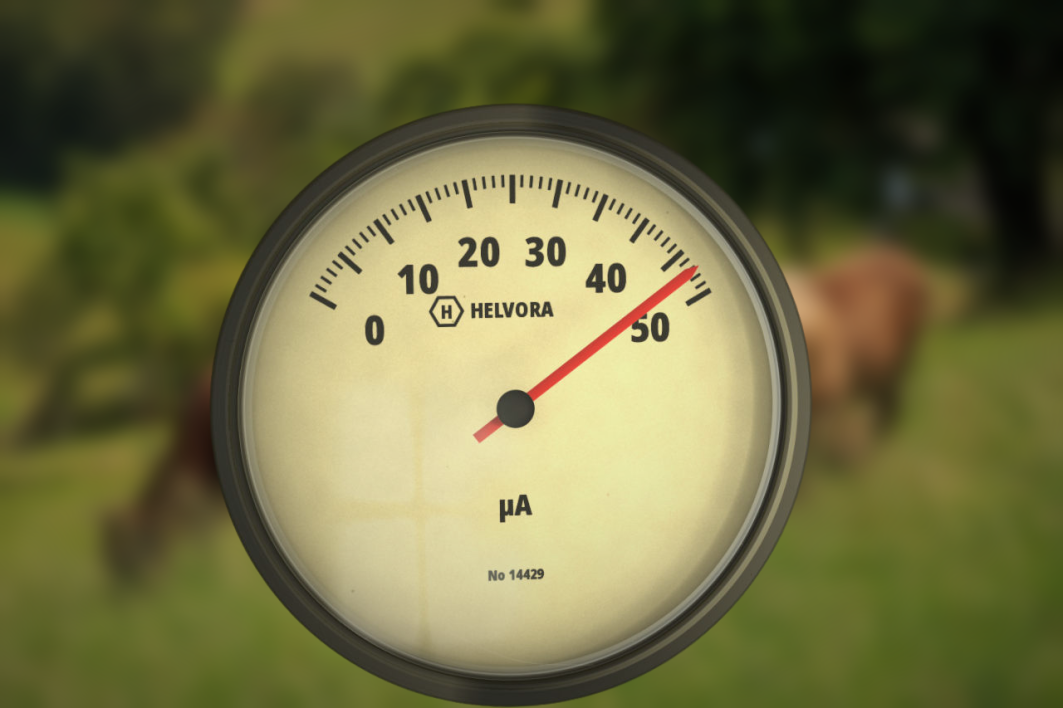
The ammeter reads 47; µA
